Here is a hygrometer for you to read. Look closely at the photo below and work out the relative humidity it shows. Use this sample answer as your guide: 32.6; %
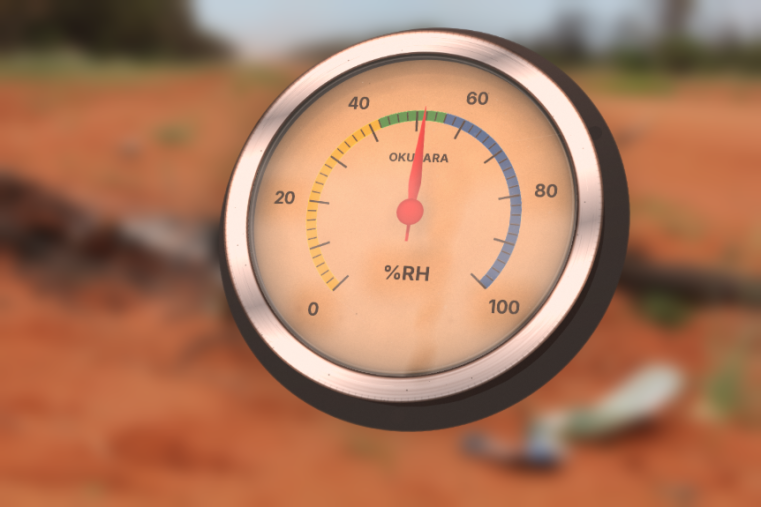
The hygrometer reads 52; %
